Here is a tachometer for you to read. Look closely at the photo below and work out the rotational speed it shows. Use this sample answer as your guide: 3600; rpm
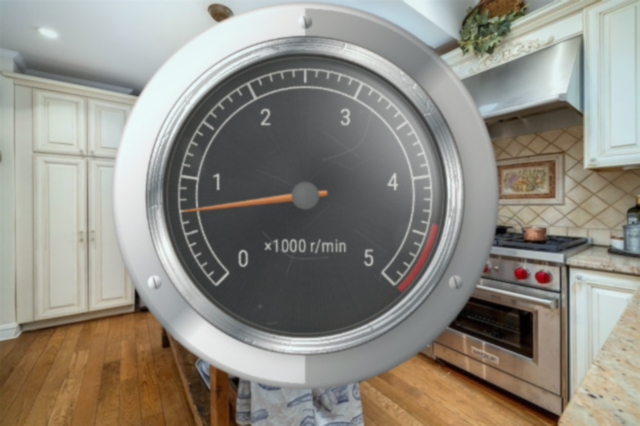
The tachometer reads 700; rpm
